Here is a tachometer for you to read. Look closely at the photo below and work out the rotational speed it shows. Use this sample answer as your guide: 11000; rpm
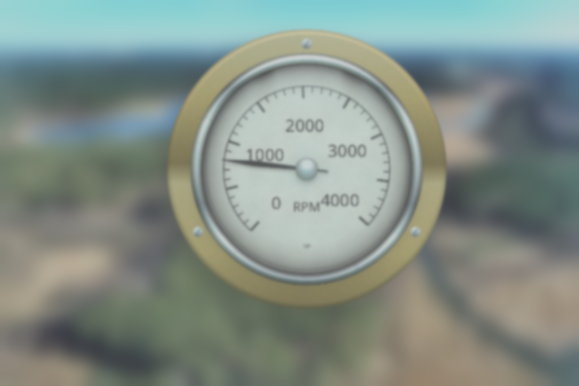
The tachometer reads 800; rpm
